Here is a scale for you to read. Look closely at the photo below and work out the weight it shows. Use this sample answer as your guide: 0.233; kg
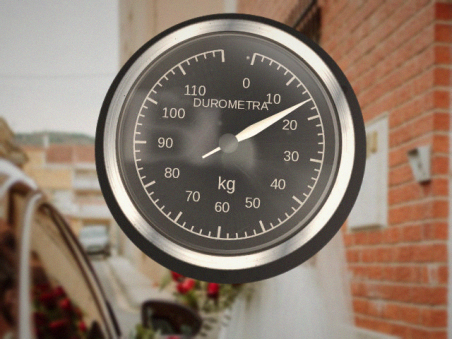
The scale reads 16; kg
